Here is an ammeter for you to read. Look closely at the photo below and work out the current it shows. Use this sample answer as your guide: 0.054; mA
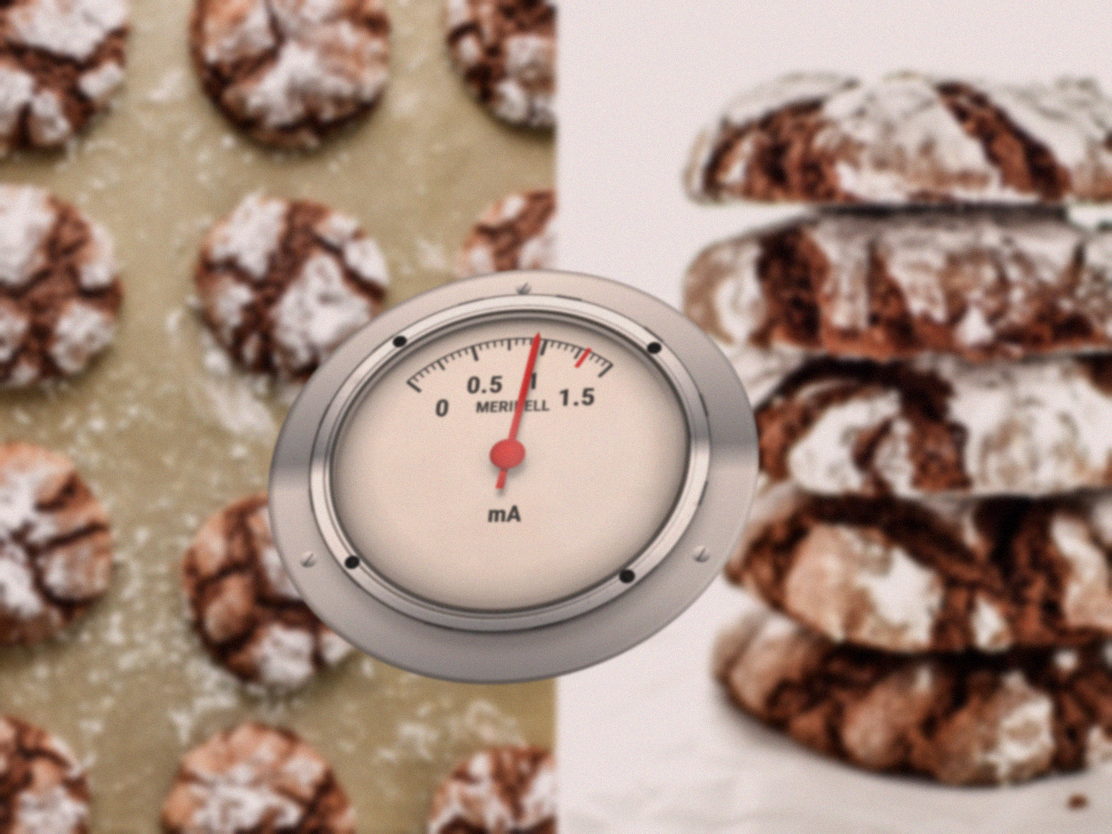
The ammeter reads 0.95; mA
